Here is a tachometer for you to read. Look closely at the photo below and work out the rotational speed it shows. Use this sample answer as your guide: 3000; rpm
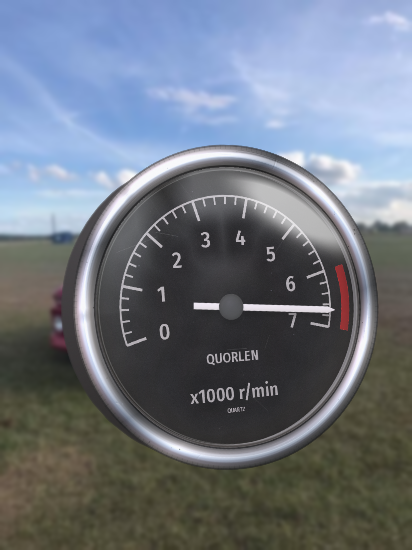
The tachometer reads 6700; rpm
